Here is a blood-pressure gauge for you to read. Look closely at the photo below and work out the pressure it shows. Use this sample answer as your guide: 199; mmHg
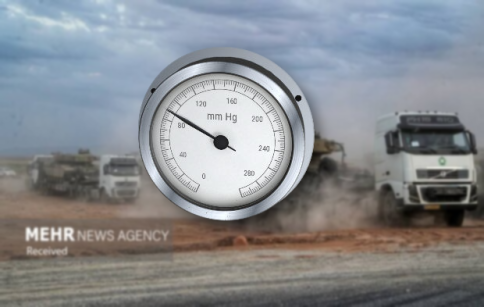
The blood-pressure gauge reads 90; mmHg
